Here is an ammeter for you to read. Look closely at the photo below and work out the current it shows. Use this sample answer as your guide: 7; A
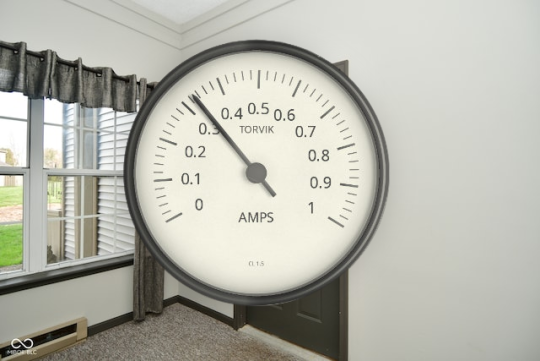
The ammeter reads 0.33; A
